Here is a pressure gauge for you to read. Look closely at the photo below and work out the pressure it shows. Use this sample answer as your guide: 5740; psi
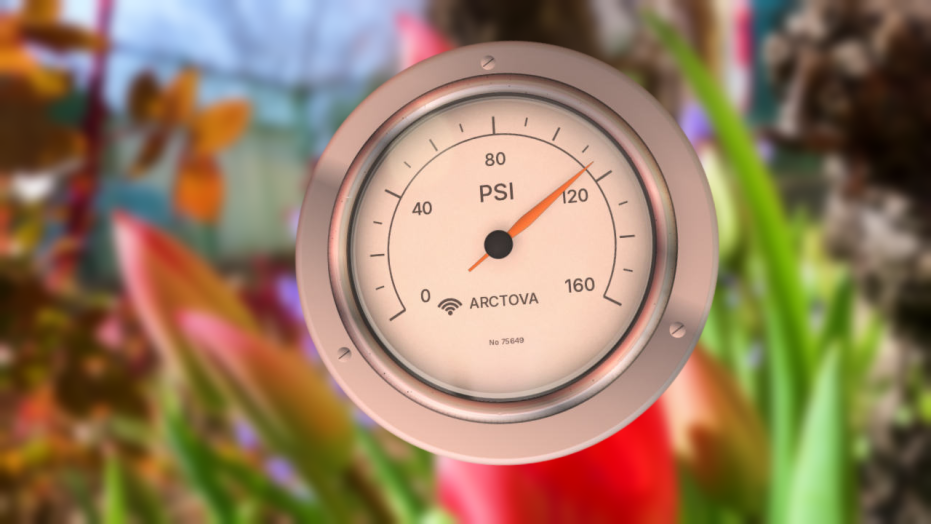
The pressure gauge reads 115; psi
